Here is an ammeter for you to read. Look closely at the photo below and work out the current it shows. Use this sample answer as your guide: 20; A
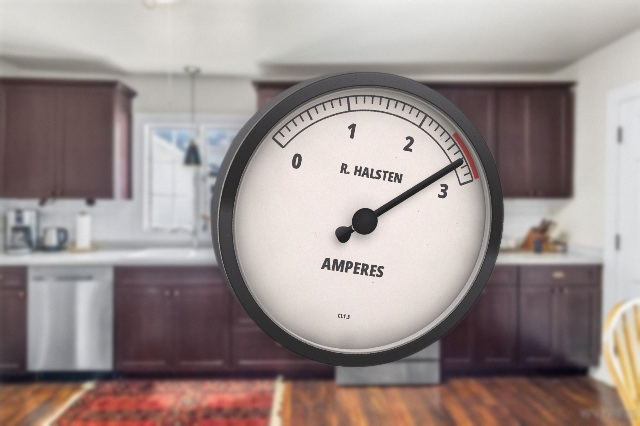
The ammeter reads 2.7; A
